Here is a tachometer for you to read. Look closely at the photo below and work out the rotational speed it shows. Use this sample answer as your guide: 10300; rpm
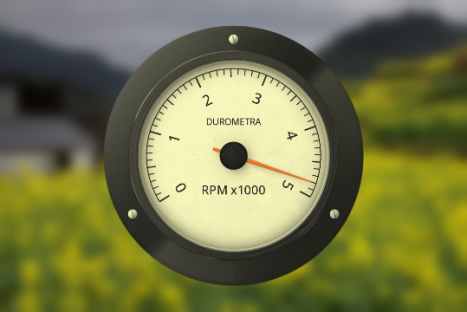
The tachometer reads 4800; rpm
